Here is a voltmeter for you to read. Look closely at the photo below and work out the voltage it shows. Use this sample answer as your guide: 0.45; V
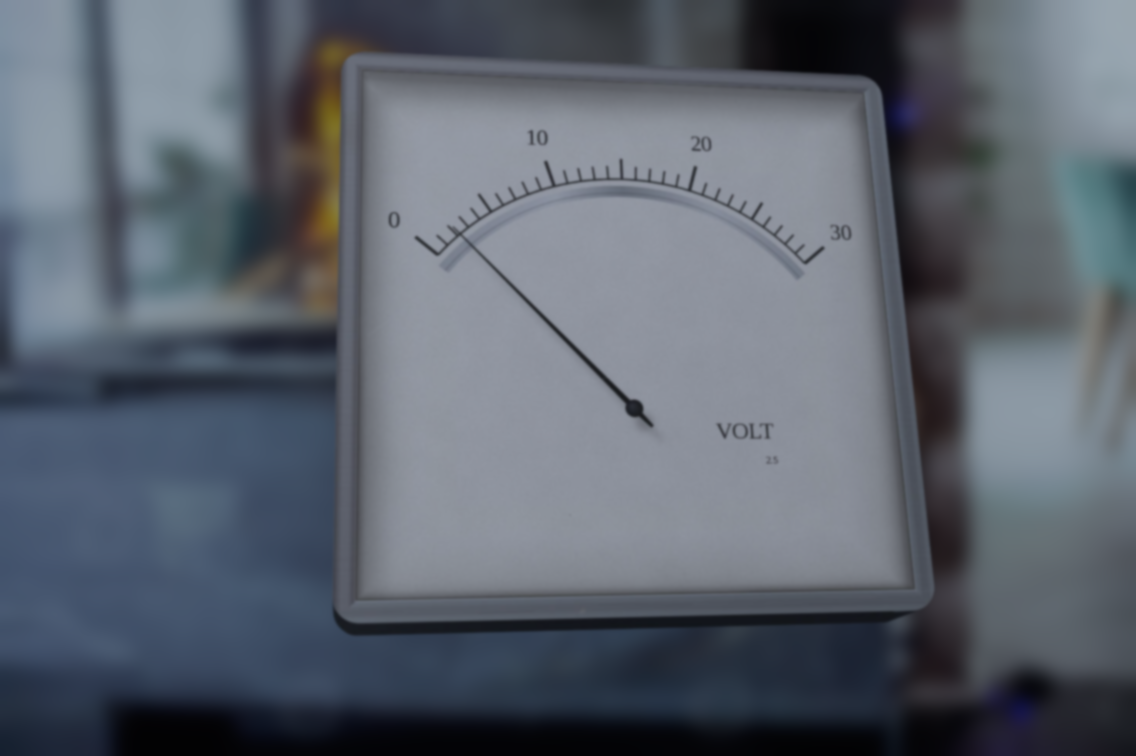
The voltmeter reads 2; V
